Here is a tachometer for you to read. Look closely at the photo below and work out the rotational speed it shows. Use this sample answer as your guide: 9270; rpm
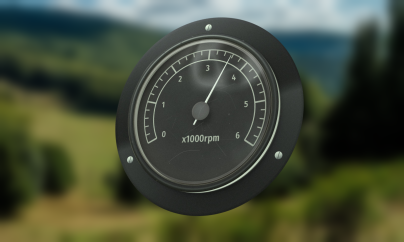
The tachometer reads 3600; rpm
